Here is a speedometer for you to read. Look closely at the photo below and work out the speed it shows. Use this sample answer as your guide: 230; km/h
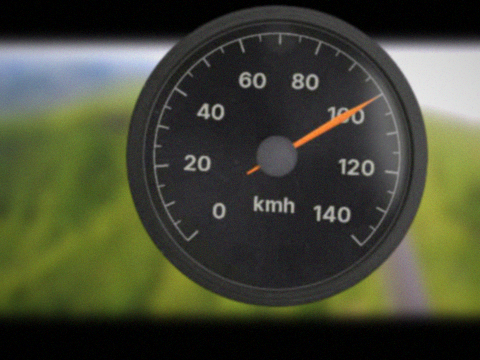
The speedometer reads 100; km/h
